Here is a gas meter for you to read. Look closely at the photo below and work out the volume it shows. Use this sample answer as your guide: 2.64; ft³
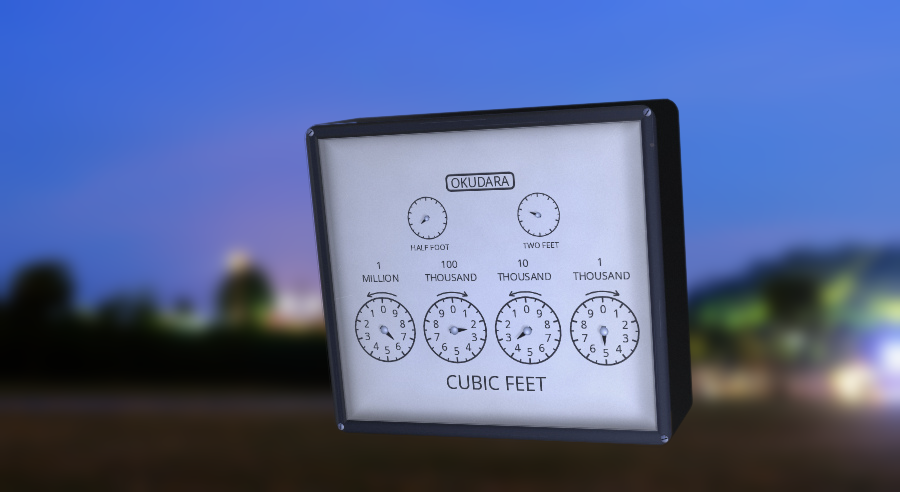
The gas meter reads 623500; ft³
